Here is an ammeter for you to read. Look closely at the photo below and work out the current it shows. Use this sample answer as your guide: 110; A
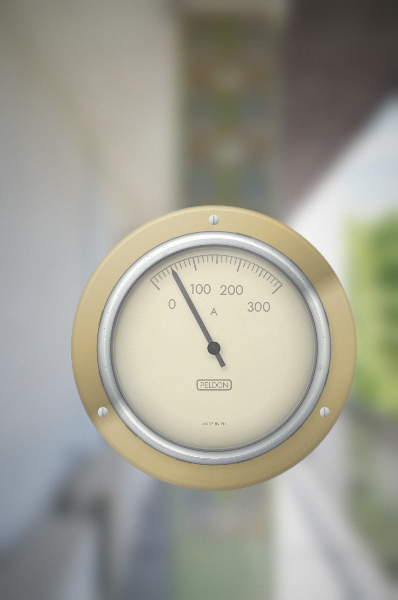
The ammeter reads 50; A
